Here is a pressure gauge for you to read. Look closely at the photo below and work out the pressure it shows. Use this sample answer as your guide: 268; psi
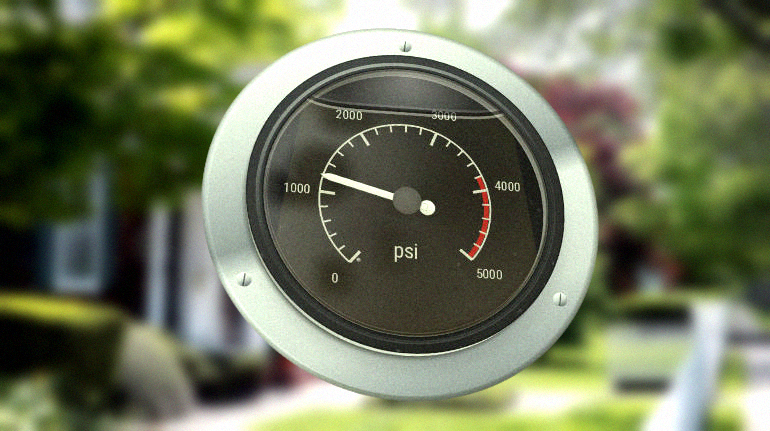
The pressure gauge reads 1200; psi
